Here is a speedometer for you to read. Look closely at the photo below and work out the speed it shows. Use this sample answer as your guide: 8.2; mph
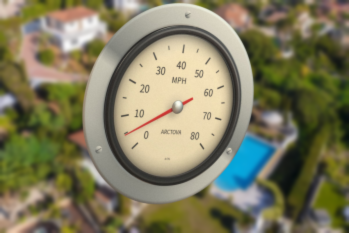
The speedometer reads 5; mph
